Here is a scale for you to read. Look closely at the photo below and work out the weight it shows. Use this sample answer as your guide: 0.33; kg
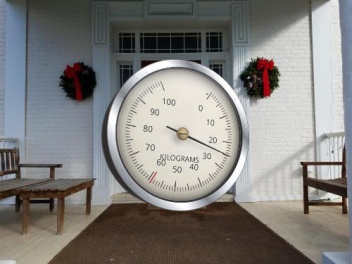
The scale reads 25; kg
